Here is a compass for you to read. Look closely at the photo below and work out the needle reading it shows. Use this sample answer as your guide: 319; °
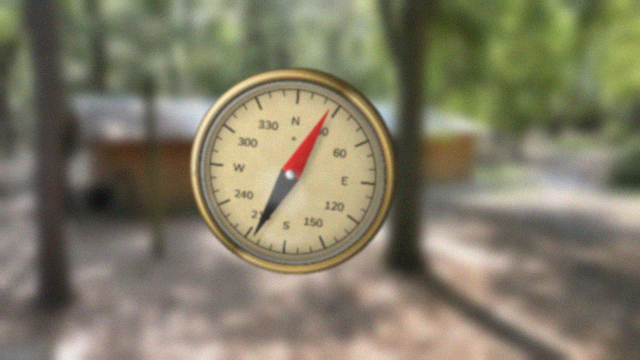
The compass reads 25; °
